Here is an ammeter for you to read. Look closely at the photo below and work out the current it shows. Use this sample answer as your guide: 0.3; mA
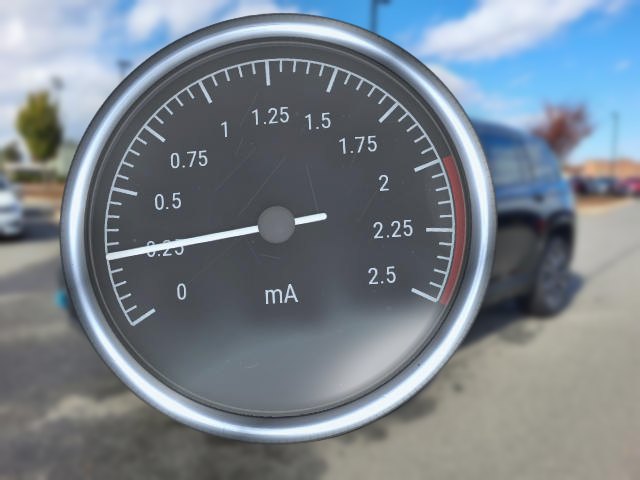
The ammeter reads 0.25; mA
